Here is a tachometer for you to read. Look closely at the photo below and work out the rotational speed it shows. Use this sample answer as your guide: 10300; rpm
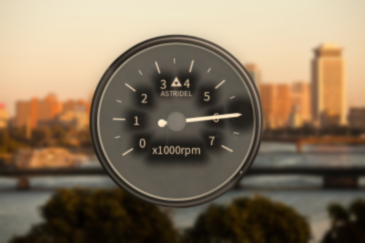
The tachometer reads 6000; rpm
